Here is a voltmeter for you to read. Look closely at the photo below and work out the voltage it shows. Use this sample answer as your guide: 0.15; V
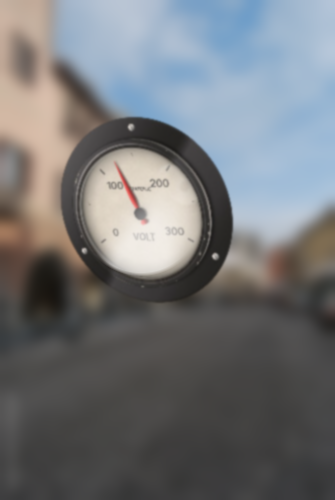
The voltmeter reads 125; V
